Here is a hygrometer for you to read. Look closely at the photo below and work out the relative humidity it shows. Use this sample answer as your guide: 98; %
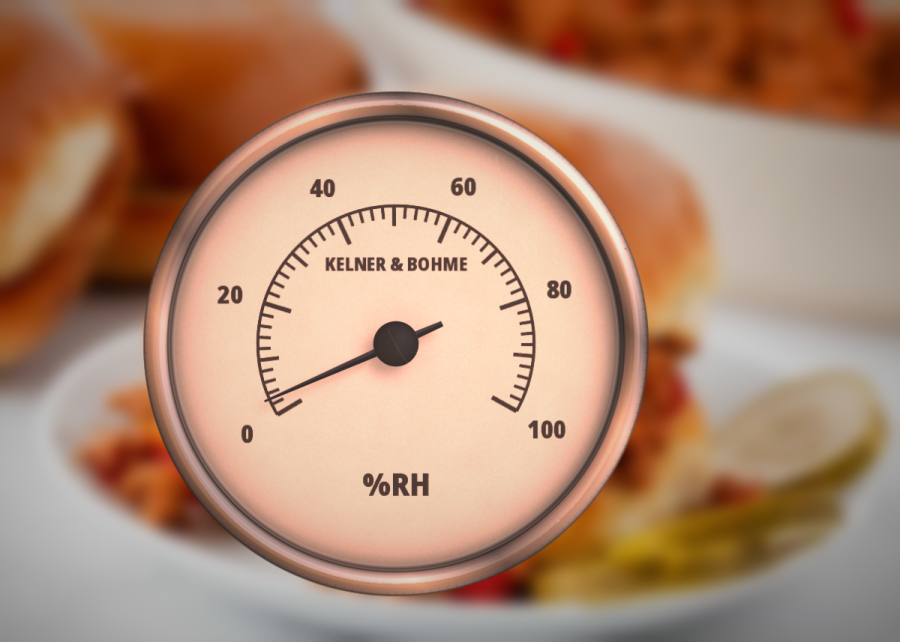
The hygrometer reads 3; %
